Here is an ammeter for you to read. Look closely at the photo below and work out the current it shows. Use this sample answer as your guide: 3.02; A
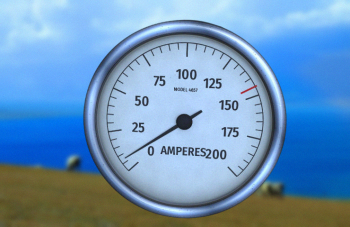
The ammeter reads 7.5; A
